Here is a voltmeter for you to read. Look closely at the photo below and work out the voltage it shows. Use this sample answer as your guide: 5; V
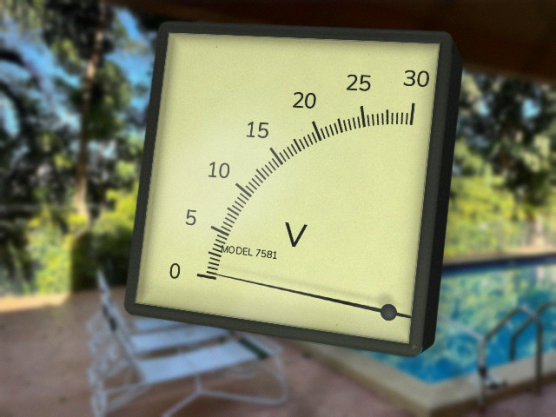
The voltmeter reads 0.5; V
